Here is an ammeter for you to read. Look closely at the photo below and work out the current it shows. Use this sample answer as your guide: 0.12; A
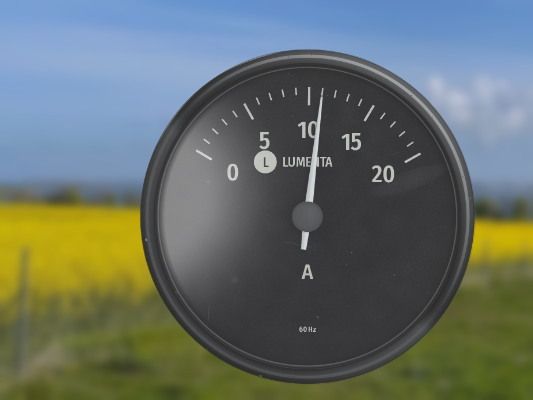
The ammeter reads 11; A
